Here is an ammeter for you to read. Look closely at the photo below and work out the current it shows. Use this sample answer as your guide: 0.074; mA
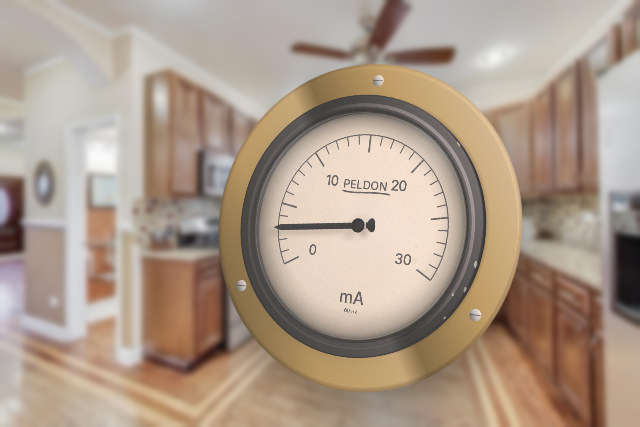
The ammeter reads 3; mA
